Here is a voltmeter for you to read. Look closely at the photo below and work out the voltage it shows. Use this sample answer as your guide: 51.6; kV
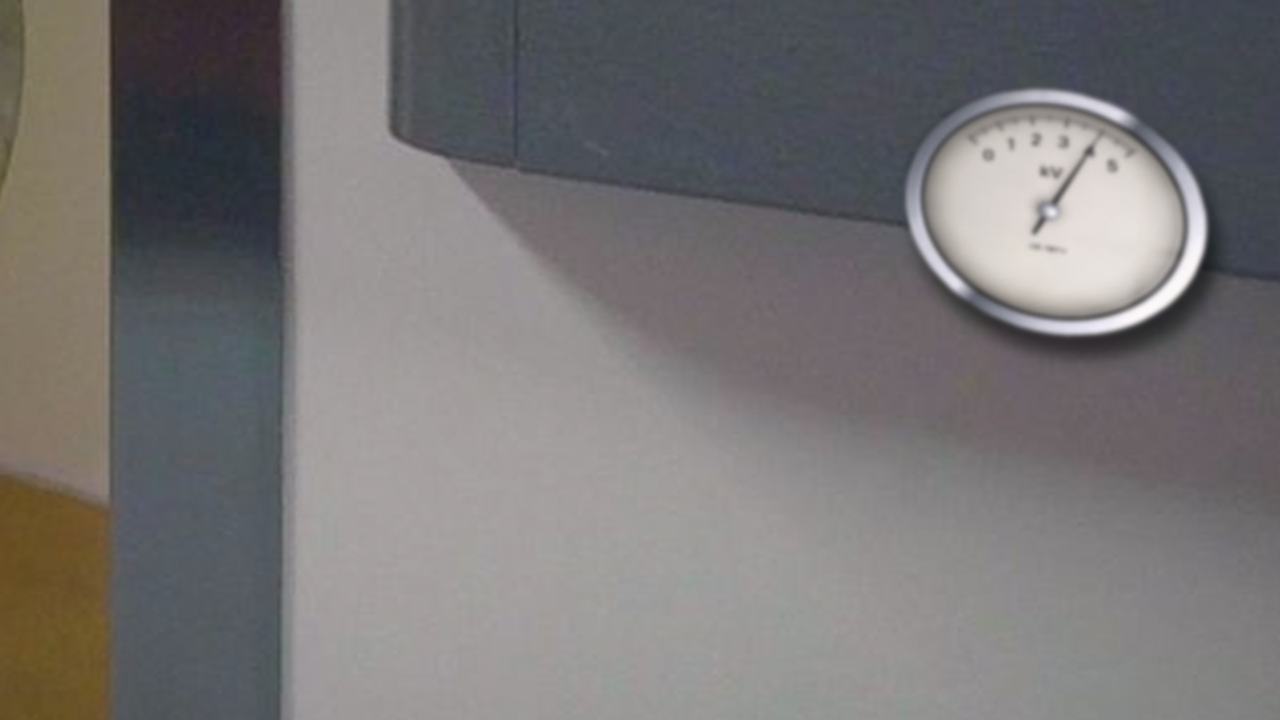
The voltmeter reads 4; kV
